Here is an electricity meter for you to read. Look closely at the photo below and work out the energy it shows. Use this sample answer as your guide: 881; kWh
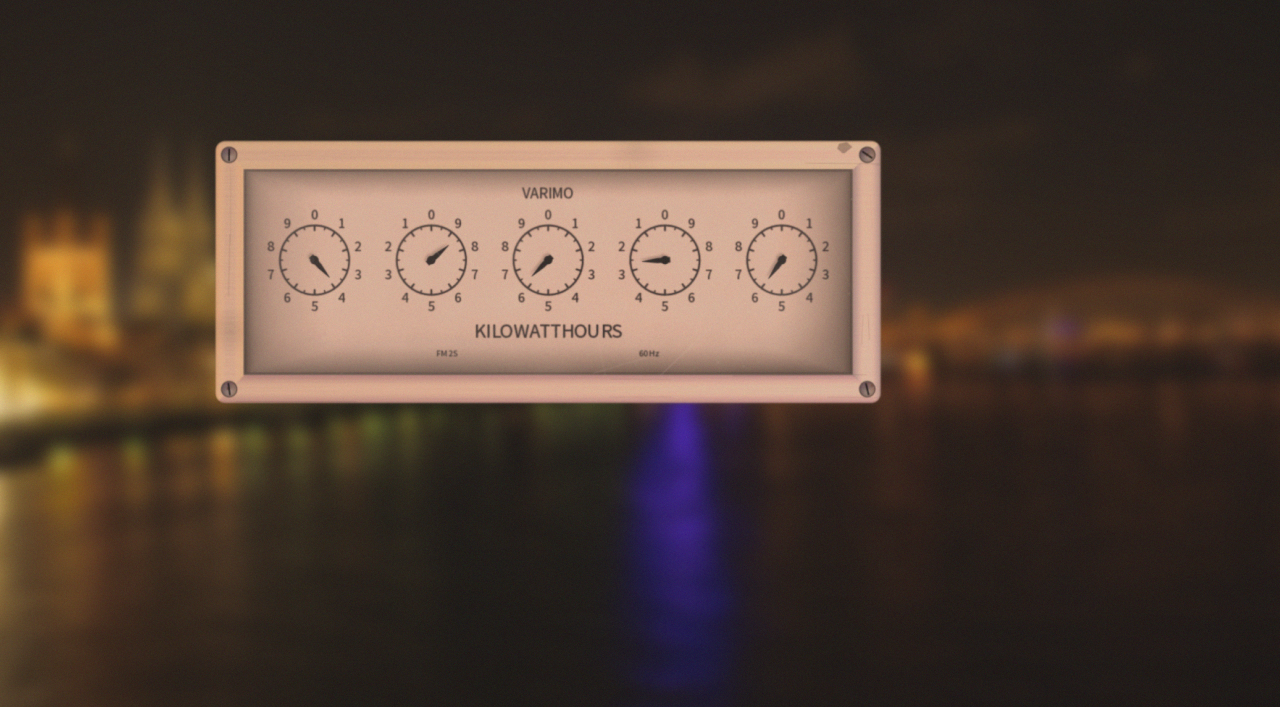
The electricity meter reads 38626; kWh
